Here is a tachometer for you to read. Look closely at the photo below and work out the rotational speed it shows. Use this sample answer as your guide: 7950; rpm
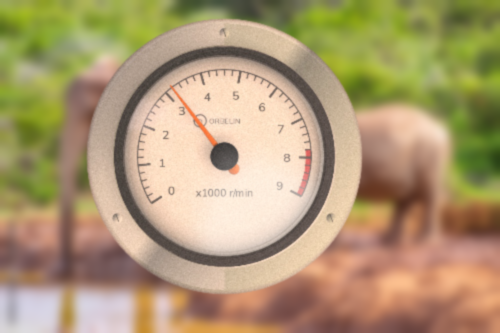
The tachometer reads 3200; rpm
